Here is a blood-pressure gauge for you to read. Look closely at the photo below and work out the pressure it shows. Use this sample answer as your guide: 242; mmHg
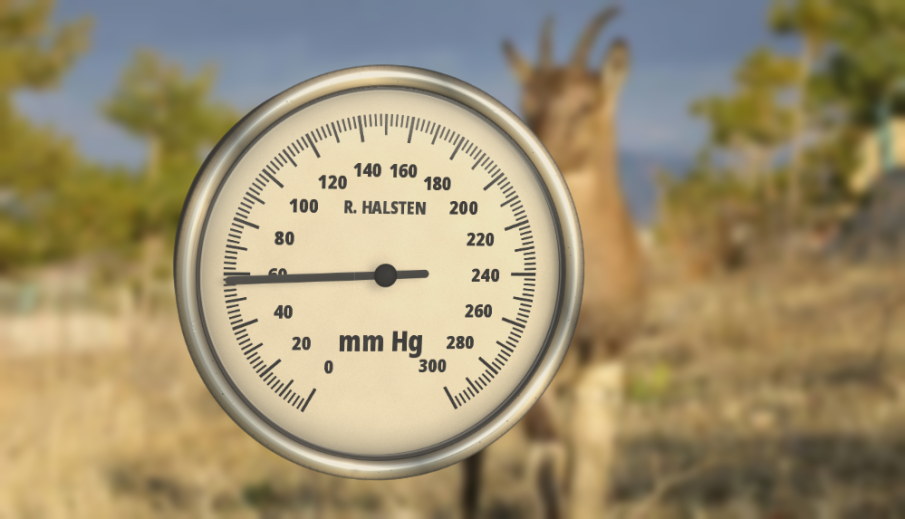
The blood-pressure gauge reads 58; mmHg
